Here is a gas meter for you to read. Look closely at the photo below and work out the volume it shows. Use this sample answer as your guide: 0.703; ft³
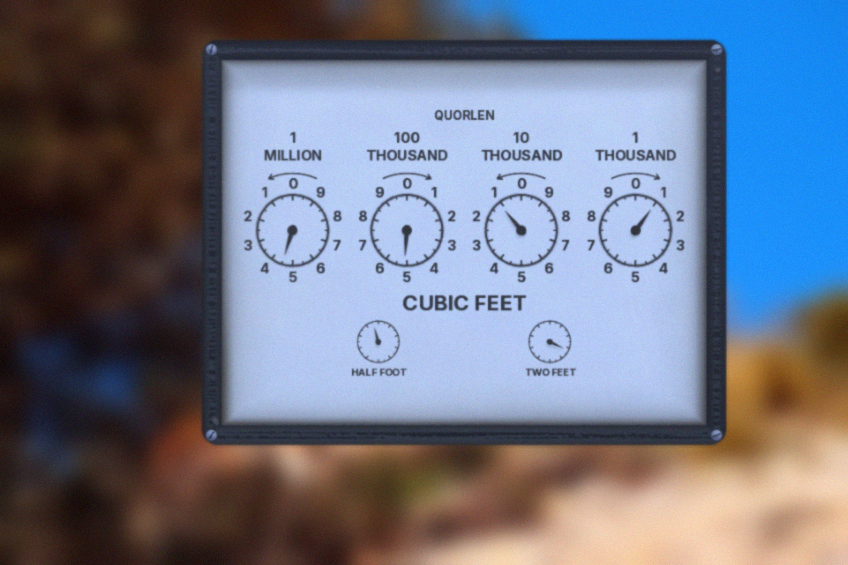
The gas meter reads 451100; ft³
